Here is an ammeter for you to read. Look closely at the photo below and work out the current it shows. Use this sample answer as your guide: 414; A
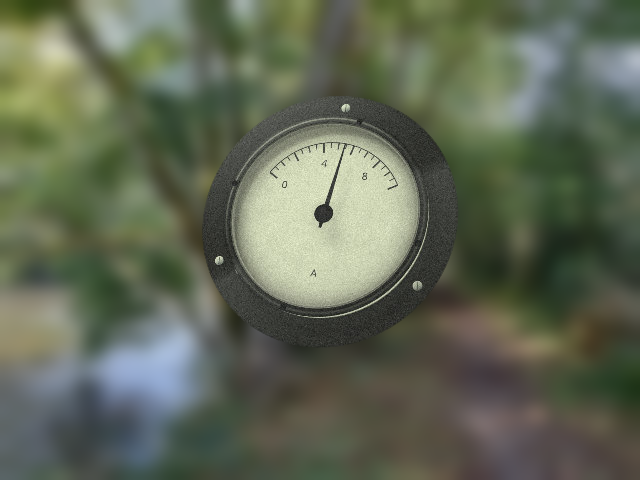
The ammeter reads 5.5; A
